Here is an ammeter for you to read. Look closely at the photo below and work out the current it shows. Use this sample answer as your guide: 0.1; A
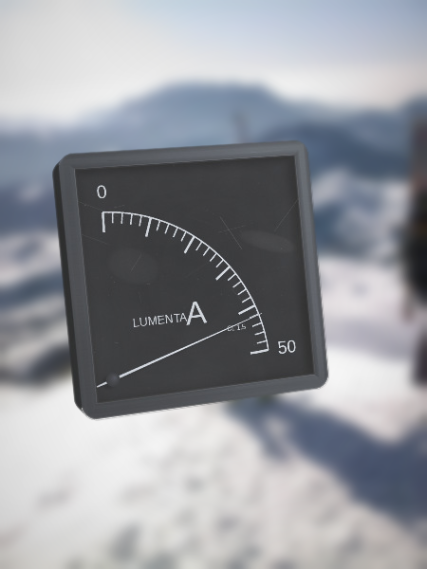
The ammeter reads 42; A
